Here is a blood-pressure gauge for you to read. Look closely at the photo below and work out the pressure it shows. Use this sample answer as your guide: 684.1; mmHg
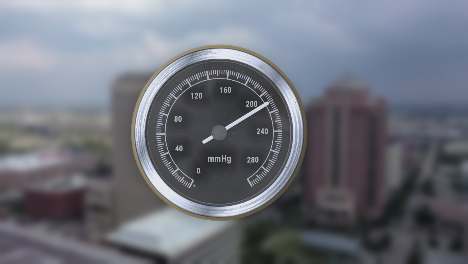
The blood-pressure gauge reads 210; mmHg
